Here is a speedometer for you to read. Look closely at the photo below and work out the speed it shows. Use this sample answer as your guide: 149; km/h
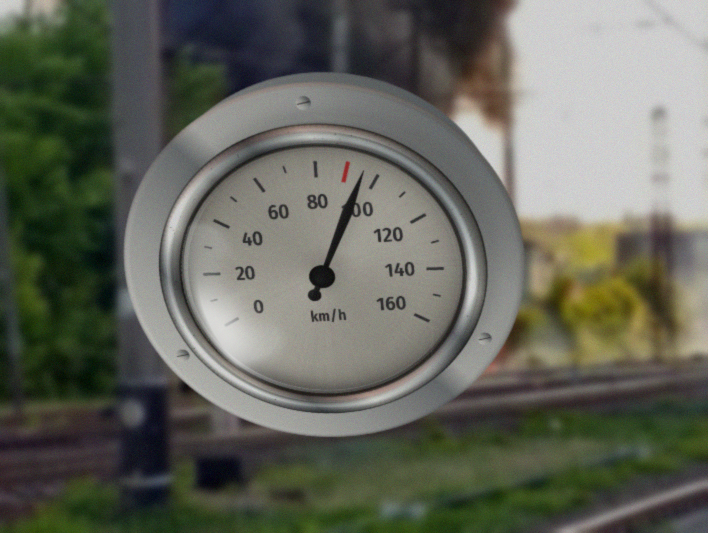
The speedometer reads 95; km/h
